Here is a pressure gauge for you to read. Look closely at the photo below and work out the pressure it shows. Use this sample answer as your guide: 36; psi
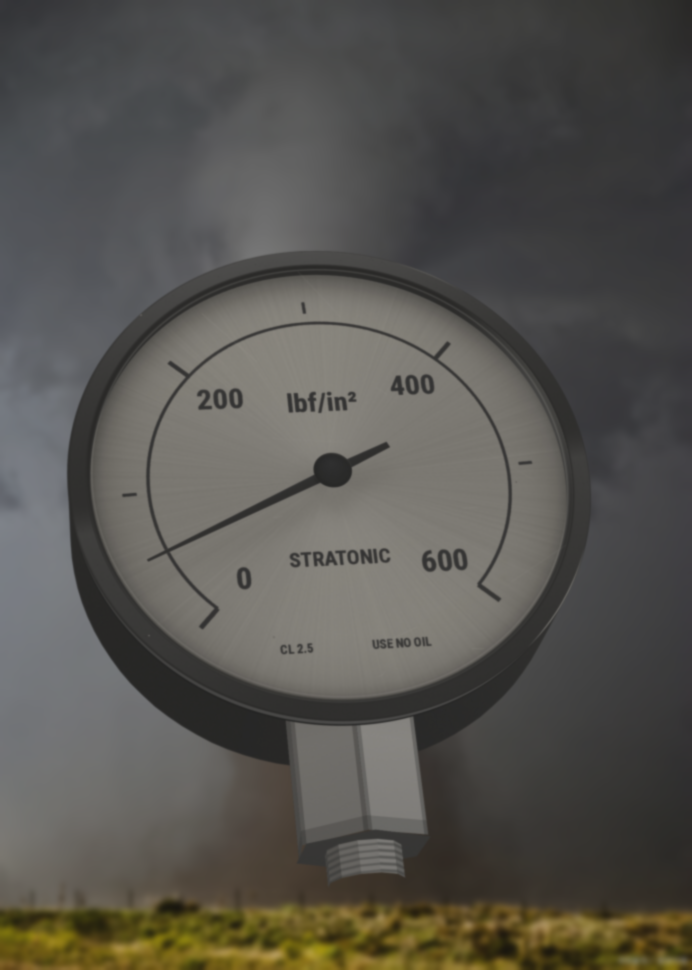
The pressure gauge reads 50; psi
